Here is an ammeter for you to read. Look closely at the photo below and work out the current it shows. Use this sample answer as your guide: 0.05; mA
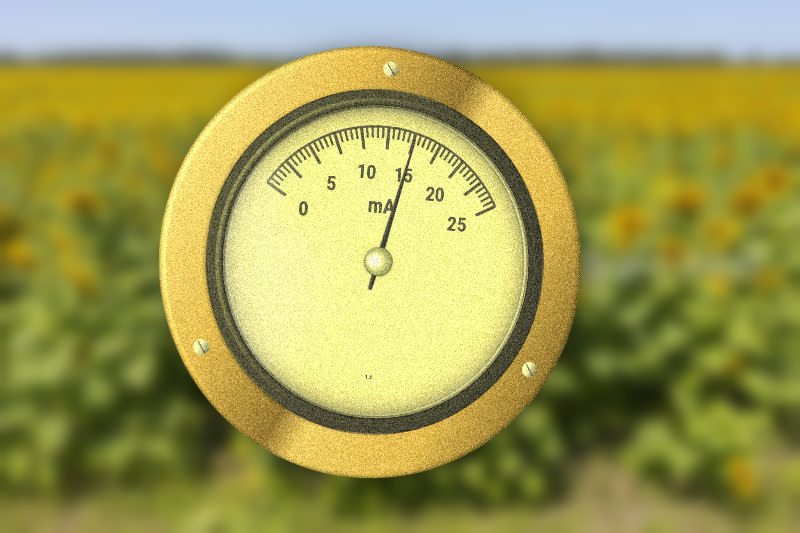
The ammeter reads 15; mA
